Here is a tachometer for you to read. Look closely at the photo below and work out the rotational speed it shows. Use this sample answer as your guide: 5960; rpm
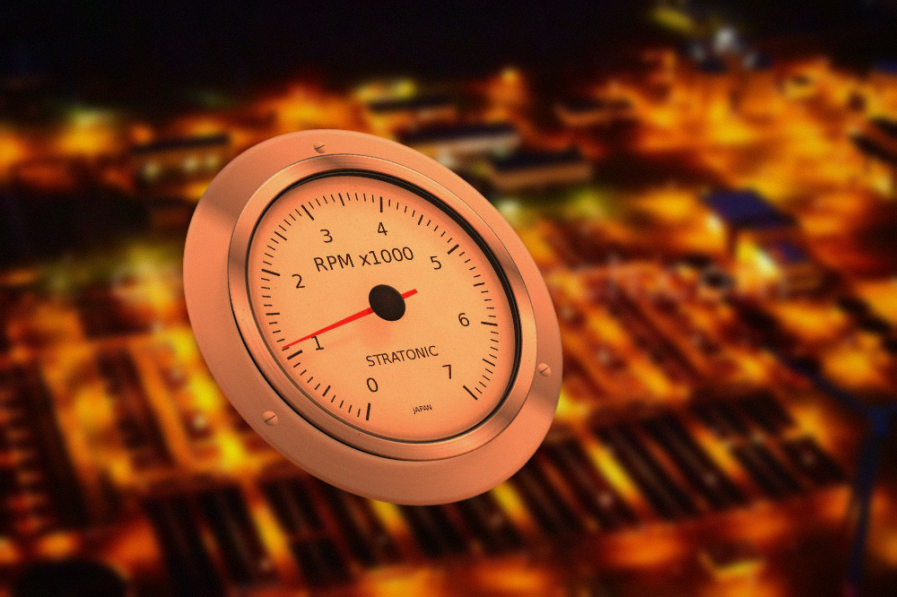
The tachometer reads 1100; rpm
